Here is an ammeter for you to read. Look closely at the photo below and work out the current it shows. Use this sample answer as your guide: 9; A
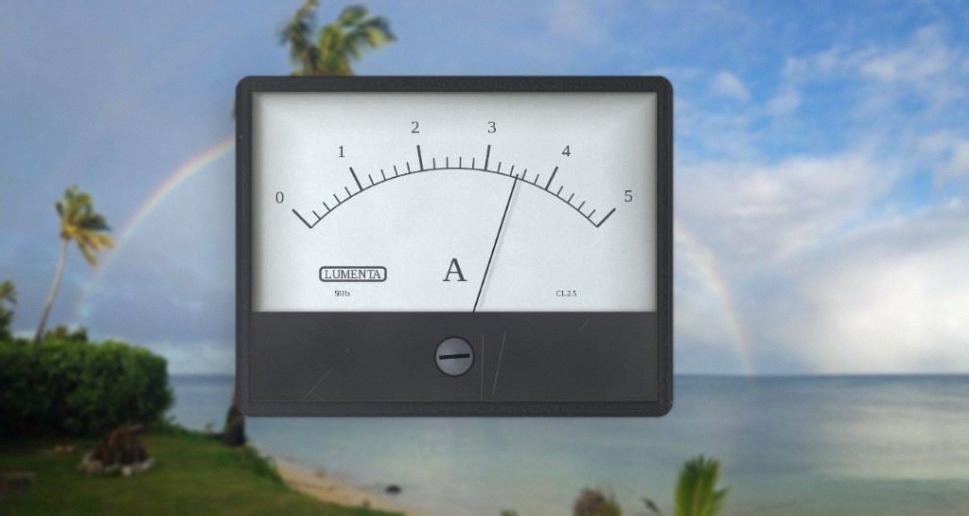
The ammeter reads 3.5; A
